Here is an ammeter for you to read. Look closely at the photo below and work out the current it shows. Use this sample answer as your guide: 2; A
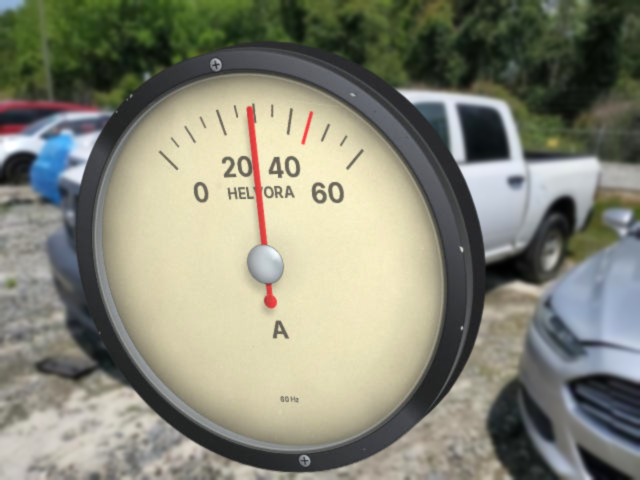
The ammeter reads 30; A
